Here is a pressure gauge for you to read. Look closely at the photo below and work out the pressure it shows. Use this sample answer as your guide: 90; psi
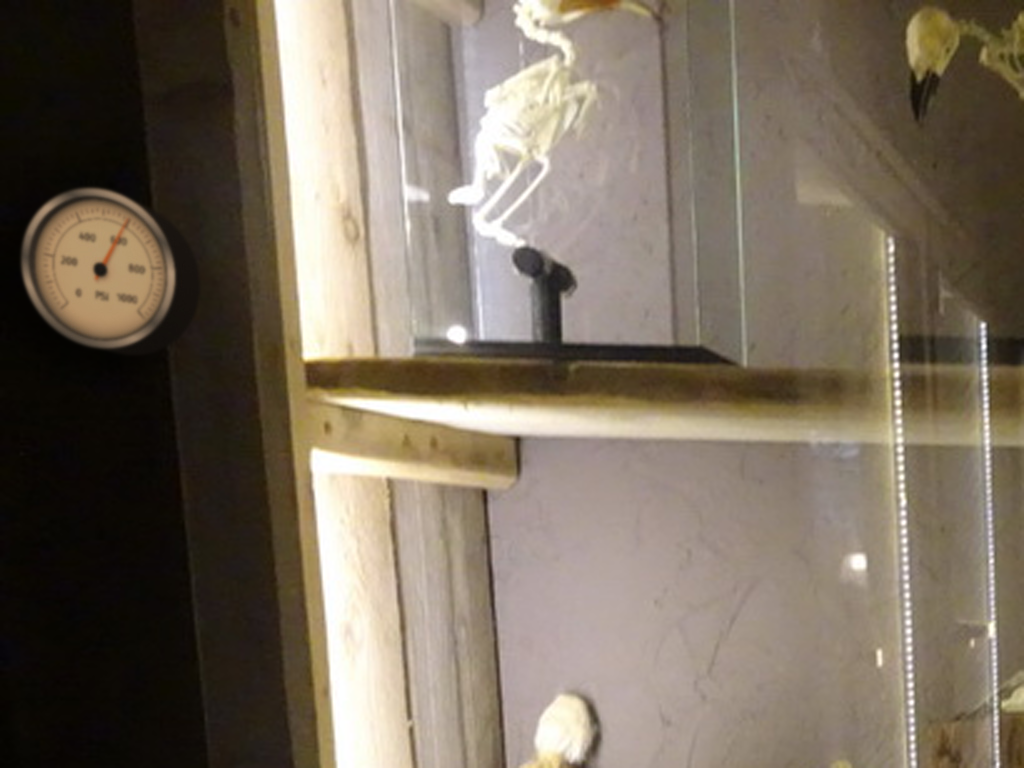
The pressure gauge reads 600; psi
